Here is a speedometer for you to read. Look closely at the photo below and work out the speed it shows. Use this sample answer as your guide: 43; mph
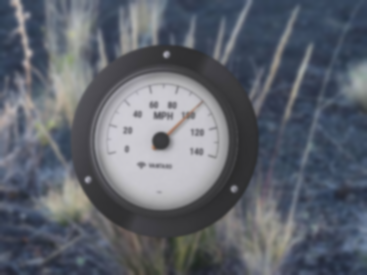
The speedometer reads 100; mph
